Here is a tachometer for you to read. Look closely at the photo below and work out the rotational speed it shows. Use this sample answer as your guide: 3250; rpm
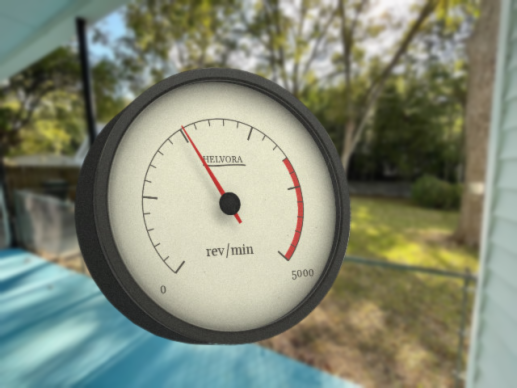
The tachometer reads 2000; rpm
